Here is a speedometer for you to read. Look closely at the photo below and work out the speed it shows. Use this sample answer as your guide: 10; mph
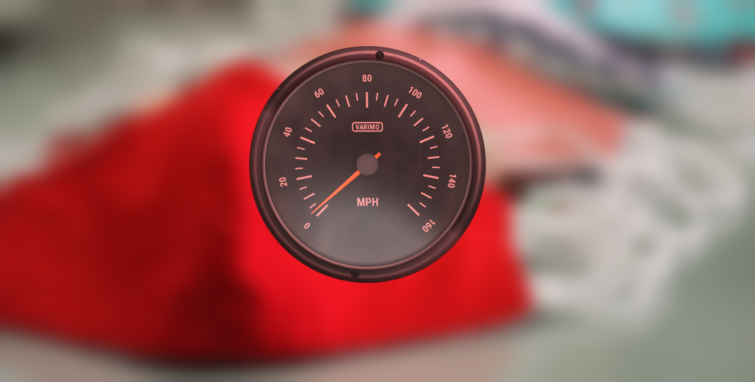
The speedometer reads 2.5; mph
